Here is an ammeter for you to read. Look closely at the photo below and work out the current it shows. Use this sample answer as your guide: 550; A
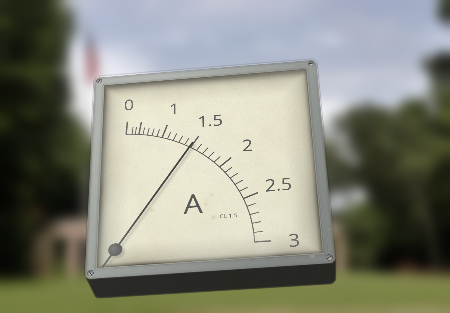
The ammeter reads 1.5; A
